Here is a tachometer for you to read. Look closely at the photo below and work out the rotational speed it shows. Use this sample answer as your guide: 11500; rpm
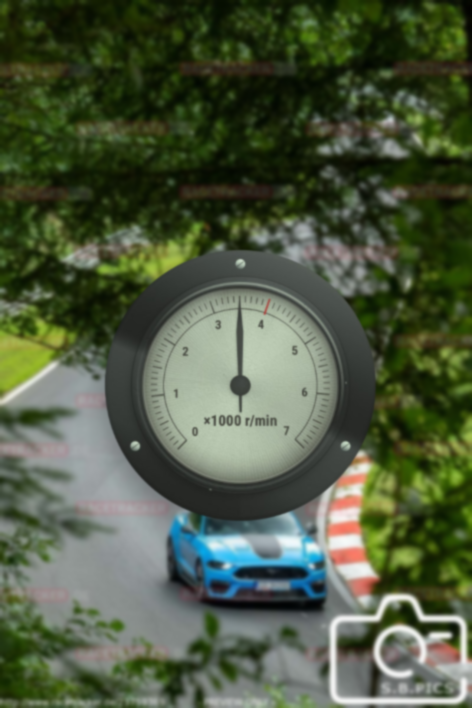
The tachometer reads 3500; rpm
